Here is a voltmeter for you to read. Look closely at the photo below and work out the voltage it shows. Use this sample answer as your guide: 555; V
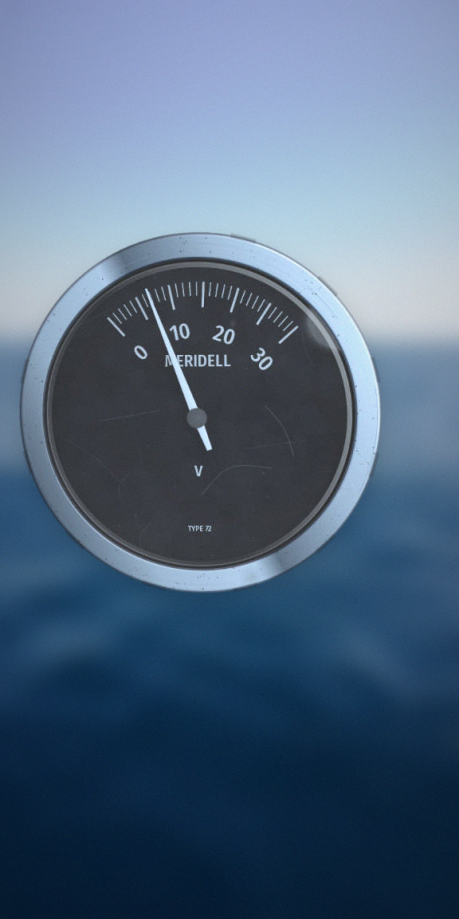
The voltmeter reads 7; V
